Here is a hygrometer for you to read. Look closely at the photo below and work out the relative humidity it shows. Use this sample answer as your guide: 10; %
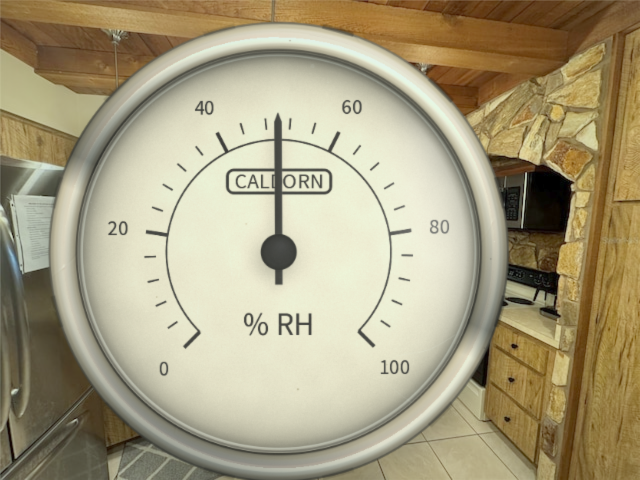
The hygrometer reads 50; %
